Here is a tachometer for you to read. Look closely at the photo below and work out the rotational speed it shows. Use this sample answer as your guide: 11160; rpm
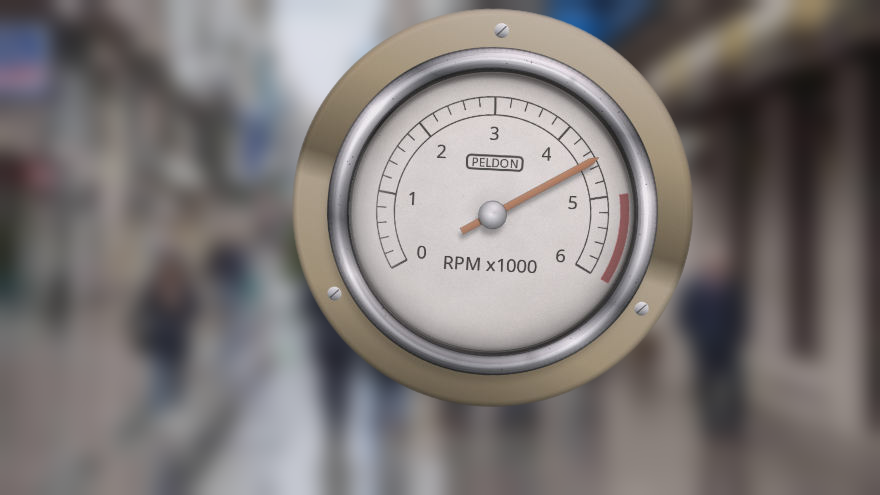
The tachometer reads 4500; rpm
